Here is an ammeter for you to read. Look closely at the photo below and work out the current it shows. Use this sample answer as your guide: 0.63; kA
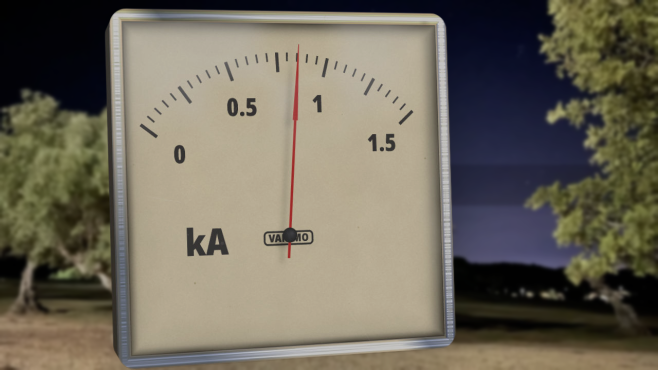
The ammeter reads 0.85; kA
